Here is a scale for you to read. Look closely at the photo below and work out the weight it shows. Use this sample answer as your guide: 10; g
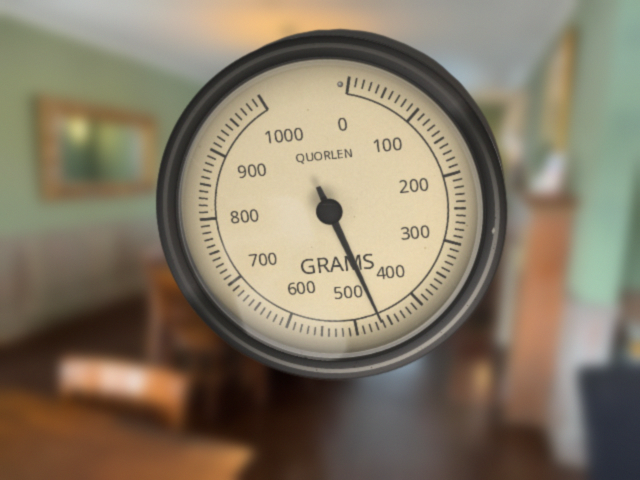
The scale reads 460; g
